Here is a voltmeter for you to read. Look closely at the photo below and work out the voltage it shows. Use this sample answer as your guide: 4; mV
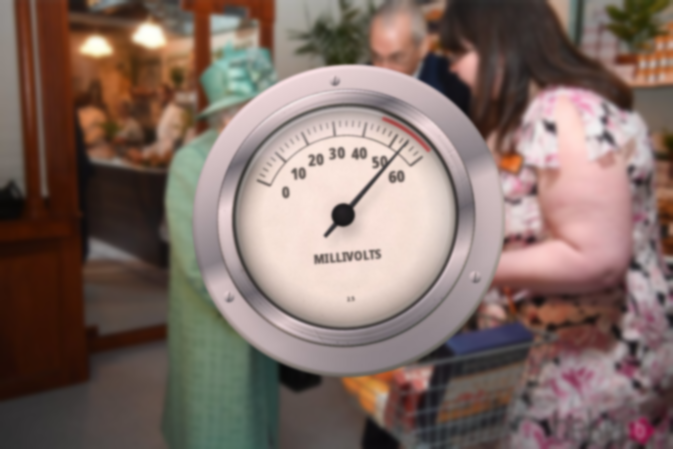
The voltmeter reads 54; mV
